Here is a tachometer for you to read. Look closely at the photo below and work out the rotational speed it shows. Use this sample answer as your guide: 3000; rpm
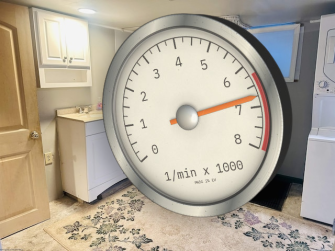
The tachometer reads 6750; rpm
